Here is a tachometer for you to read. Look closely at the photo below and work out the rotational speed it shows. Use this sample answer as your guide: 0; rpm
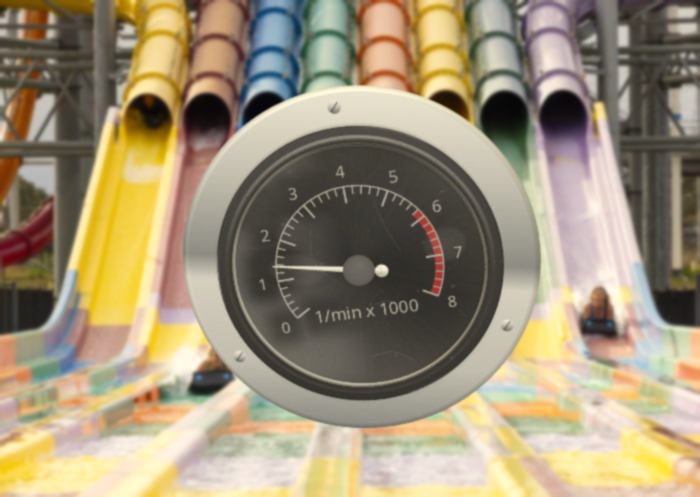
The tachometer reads 1400; rpm
